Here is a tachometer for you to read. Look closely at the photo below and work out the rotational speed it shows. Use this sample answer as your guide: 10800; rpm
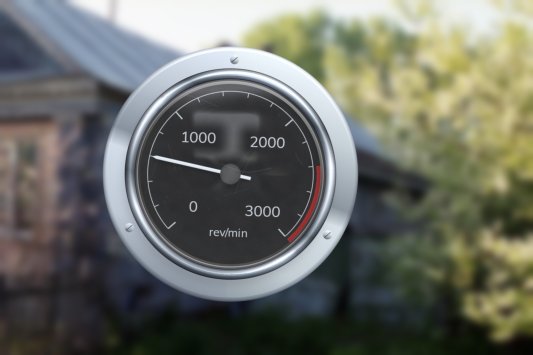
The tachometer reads 600; rpm
